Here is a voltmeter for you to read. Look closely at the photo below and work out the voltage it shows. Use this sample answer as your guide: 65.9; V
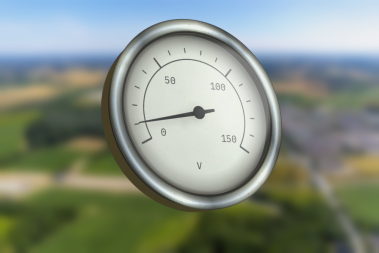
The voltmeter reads 10; V
